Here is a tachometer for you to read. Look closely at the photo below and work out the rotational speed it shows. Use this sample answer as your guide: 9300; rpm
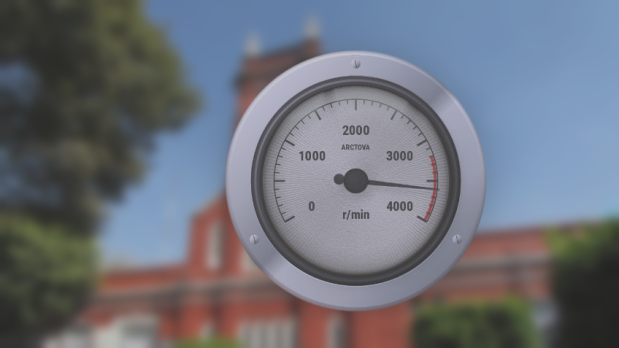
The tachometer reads 3600; rpm
